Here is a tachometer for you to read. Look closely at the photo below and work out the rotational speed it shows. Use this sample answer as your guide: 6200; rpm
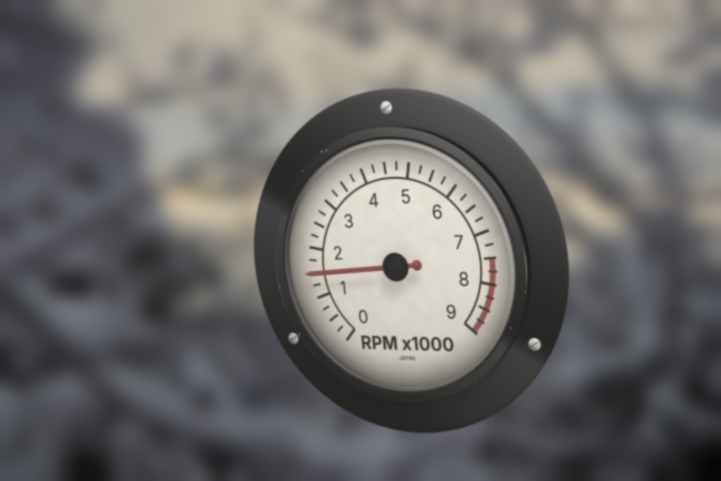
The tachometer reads 1500; rpm
